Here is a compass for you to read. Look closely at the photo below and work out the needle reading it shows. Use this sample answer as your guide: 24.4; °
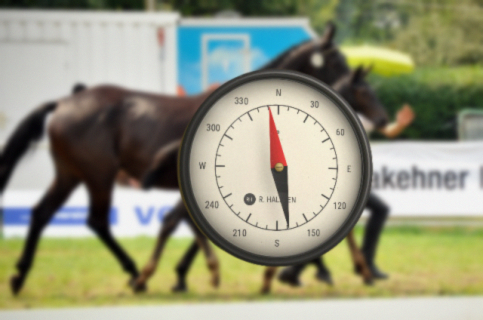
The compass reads 350; °
